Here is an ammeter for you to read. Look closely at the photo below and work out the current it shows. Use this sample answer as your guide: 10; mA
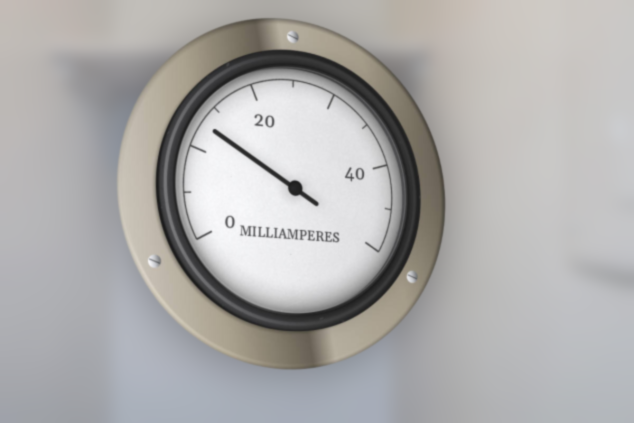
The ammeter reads 12.5; mA
